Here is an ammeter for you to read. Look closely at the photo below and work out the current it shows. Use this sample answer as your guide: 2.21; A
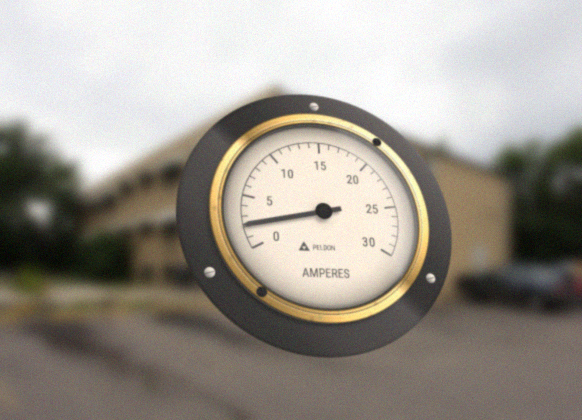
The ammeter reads 2; A
